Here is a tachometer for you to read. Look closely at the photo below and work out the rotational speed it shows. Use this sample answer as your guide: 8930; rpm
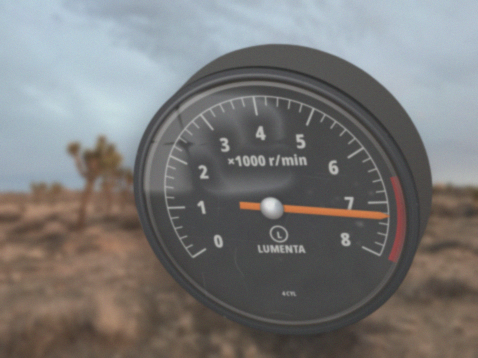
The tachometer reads 7200; rpm
